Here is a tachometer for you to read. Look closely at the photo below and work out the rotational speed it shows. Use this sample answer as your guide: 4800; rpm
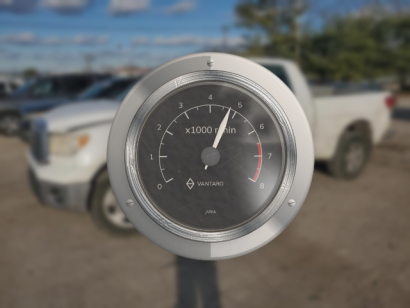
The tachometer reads 4750; rpm
